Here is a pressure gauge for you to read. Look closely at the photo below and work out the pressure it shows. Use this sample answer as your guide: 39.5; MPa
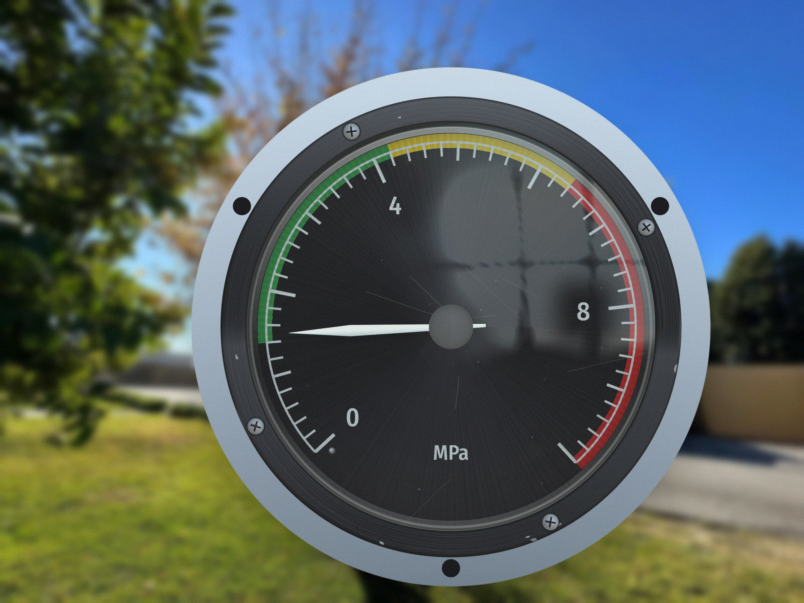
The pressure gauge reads 1.5; MPa
